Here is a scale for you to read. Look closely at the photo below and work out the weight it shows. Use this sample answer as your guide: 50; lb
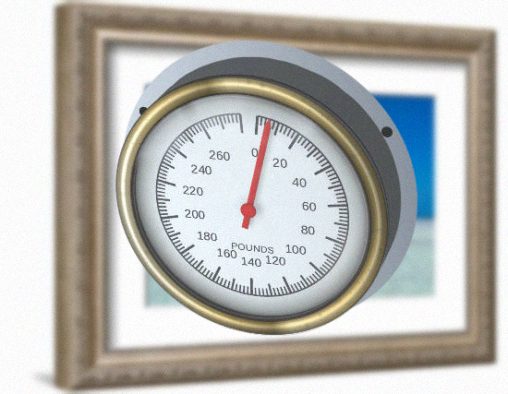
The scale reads 6; lb
